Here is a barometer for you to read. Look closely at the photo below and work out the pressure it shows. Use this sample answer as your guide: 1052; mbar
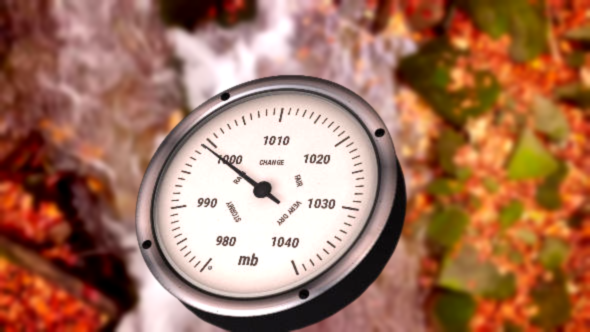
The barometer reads 999; mbar
